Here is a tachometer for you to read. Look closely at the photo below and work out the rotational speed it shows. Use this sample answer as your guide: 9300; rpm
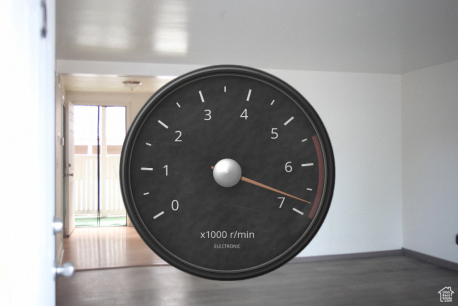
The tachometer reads 6750; rpm
